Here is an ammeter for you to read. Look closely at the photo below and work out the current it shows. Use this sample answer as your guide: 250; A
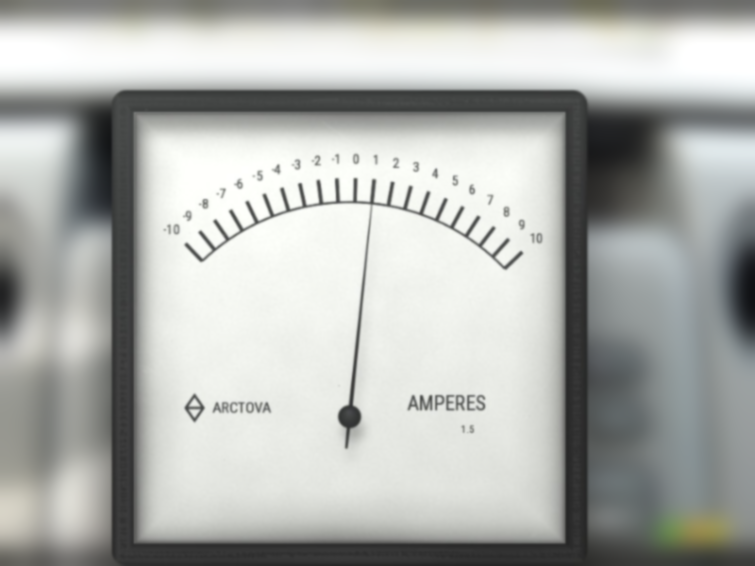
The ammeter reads 1; A
